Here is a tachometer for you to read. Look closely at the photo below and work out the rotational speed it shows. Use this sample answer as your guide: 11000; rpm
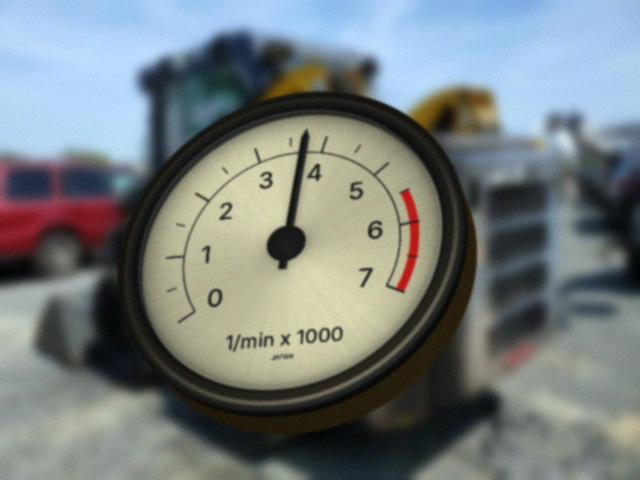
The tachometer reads 3750; rpm
